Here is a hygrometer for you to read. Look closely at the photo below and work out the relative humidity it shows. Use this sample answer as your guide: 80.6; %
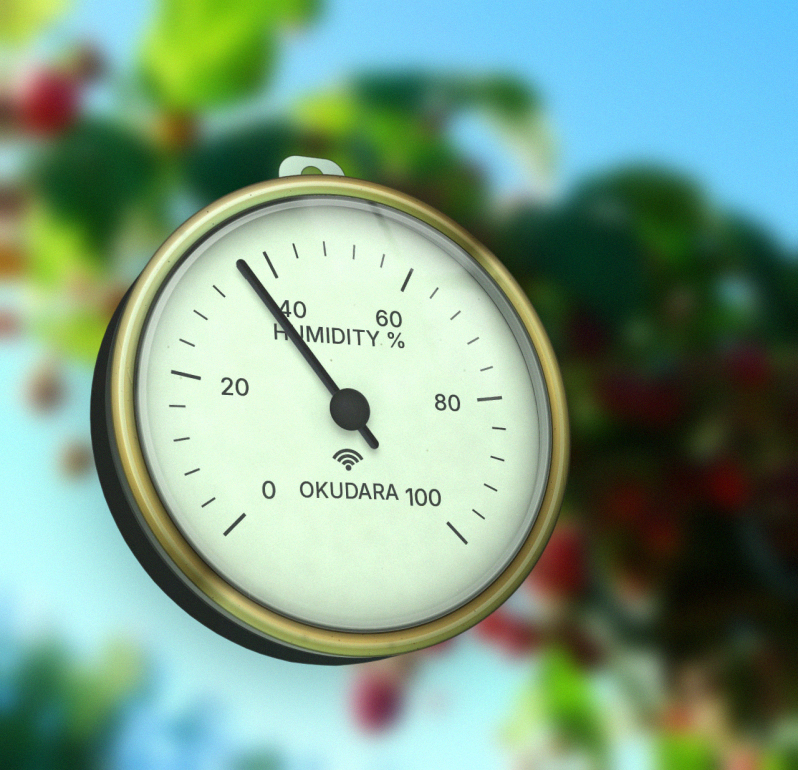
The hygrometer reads 36; %
